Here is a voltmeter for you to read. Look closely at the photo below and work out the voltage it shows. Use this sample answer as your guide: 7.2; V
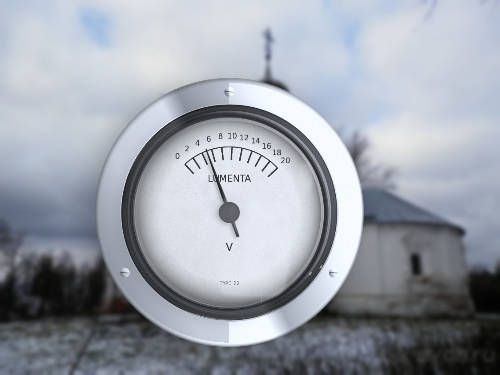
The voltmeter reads 5; V
